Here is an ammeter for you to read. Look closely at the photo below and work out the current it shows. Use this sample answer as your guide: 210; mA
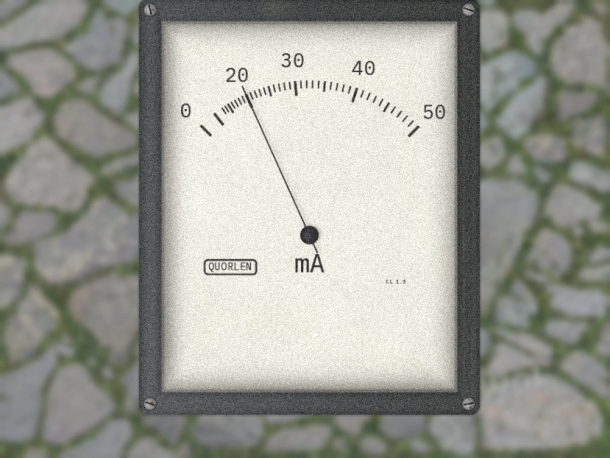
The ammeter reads 20; mA
